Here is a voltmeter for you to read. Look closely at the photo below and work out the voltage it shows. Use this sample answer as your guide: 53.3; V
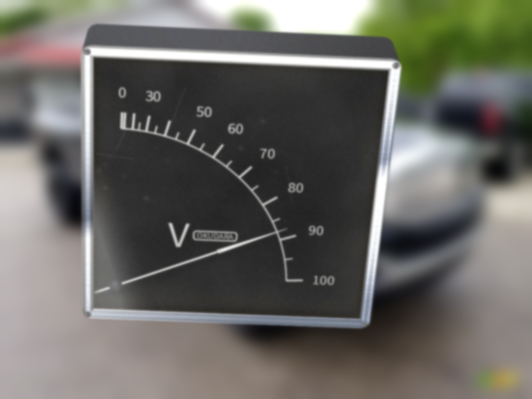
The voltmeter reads 87.5; V
